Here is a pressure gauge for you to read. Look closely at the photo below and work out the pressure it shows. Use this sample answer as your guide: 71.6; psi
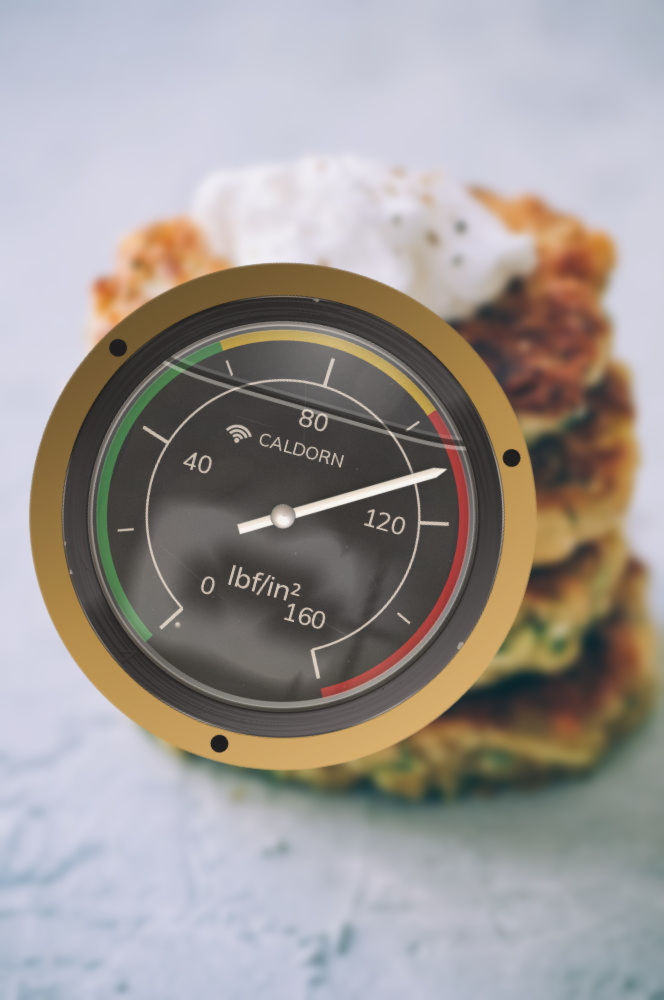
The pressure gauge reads 110; psi
